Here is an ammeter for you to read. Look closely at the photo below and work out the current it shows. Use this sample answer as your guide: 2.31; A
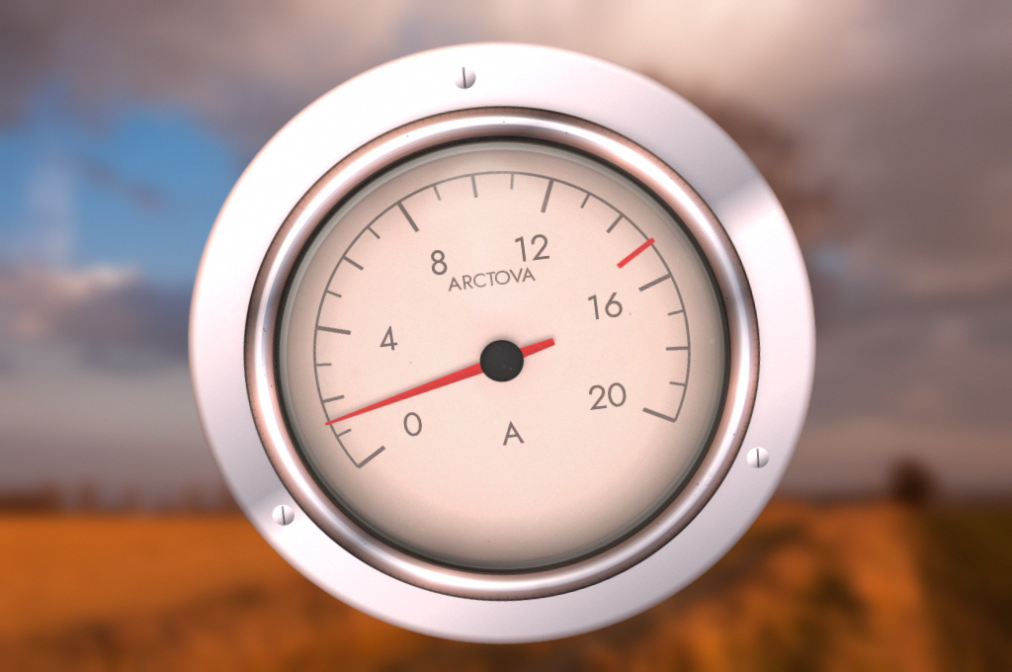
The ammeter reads 1.5; A
